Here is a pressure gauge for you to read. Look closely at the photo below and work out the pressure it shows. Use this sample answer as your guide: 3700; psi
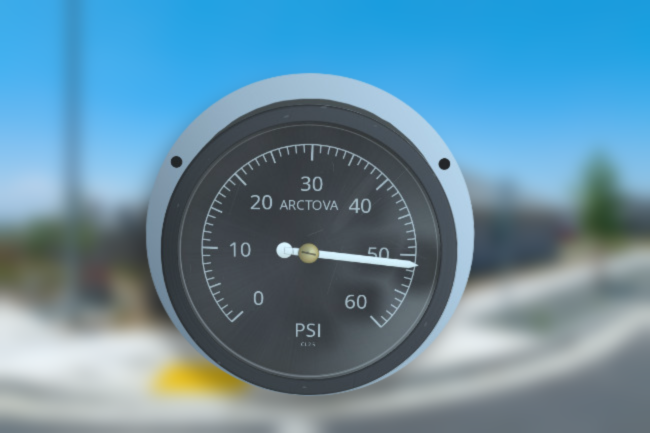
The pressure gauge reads 51; psi
